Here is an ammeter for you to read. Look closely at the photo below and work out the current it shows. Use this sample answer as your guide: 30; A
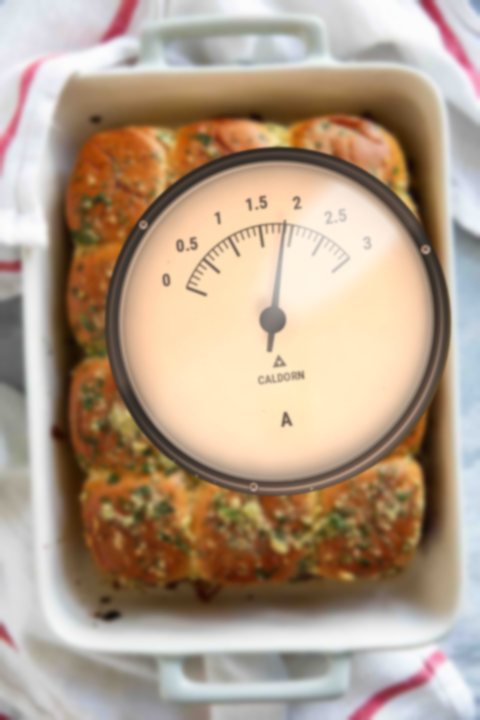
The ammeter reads 1.9; A
